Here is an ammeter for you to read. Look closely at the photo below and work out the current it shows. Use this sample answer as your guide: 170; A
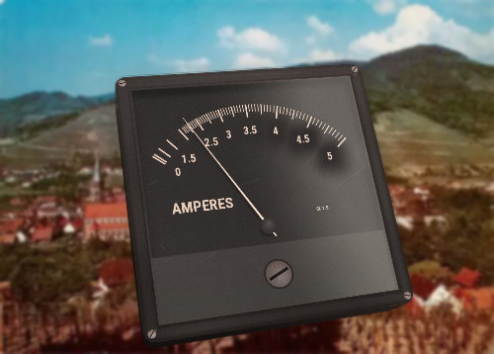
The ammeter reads 2.25; A
